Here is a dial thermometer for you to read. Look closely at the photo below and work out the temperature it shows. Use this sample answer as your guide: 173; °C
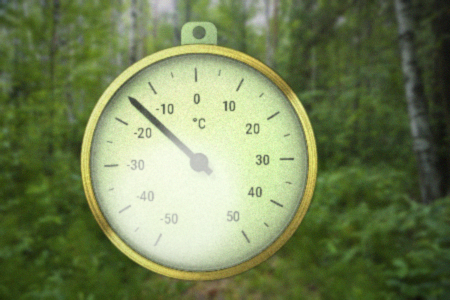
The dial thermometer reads -15; °C
